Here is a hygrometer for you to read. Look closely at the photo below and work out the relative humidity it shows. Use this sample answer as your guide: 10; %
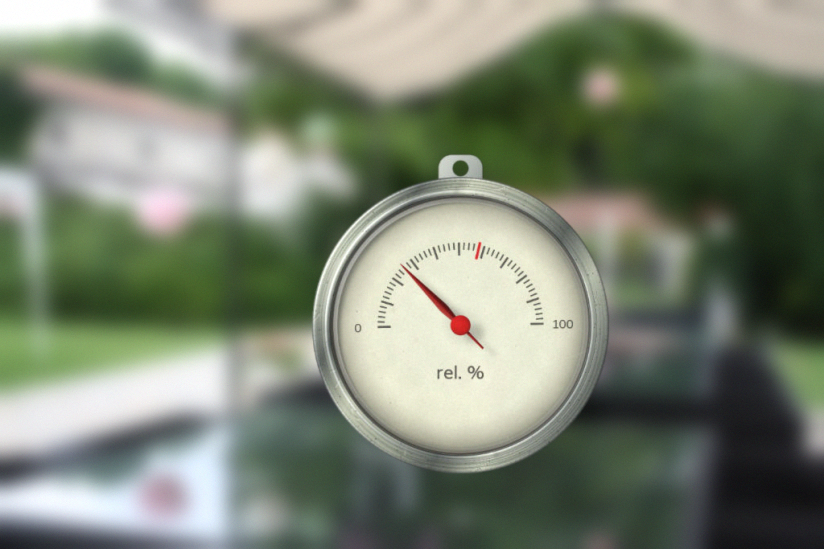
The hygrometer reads 26; %
